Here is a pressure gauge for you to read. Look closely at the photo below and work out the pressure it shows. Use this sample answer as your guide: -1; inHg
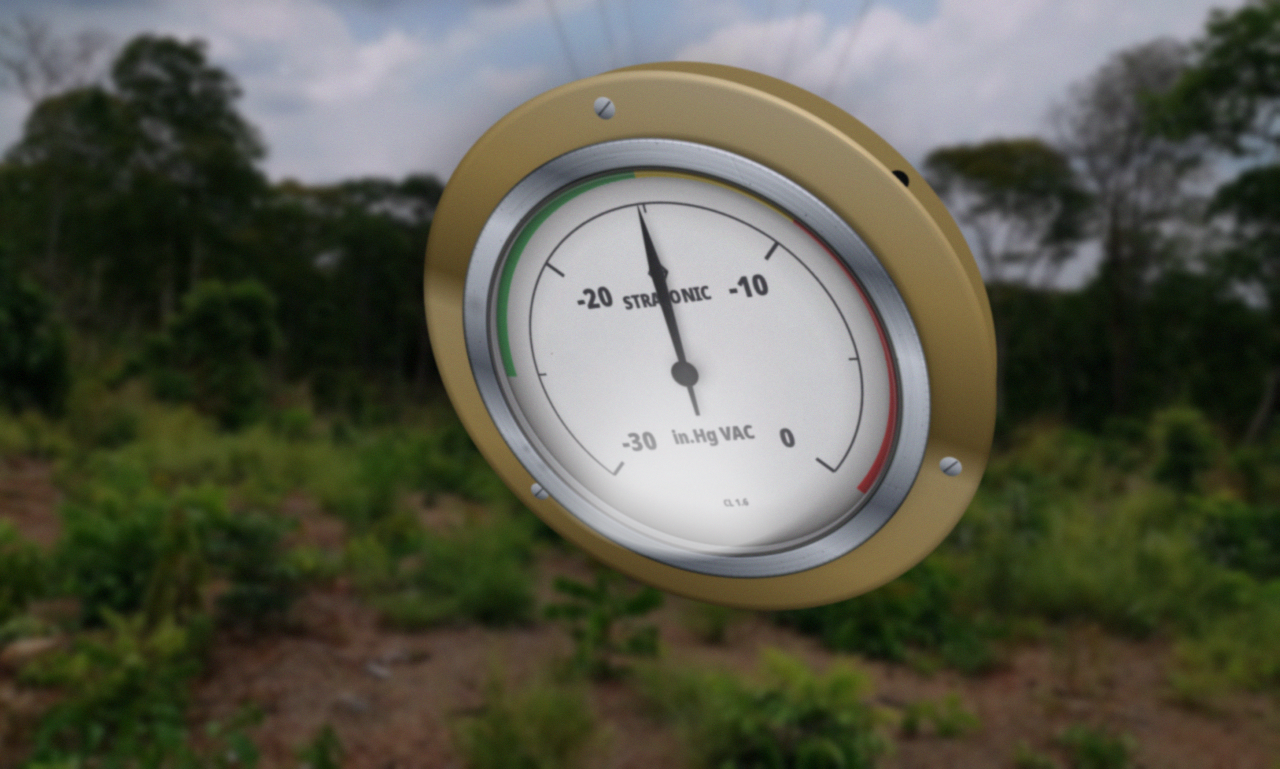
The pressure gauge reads -15; inHg
